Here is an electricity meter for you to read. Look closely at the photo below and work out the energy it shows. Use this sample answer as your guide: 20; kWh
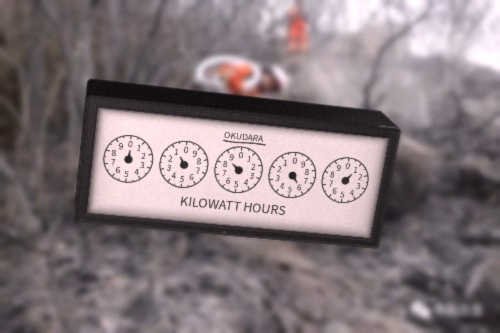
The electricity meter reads 861; kWh
